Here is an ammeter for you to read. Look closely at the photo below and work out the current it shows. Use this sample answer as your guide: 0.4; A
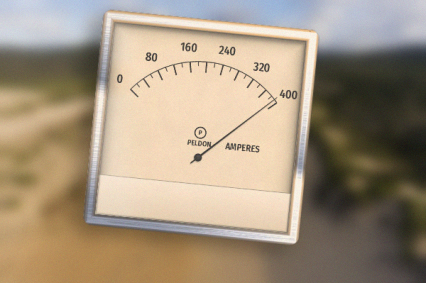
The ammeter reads 390; A
